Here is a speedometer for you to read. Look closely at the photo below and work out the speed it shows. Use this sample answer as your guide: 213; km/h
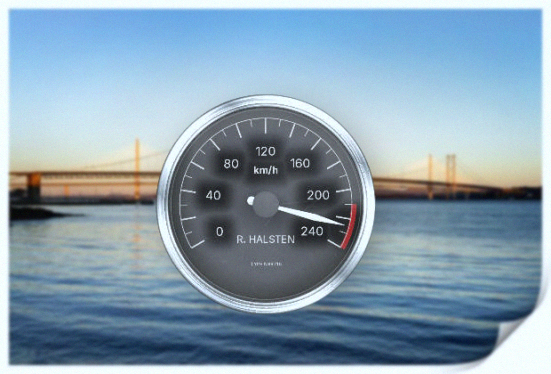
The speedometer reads 225; km/h
